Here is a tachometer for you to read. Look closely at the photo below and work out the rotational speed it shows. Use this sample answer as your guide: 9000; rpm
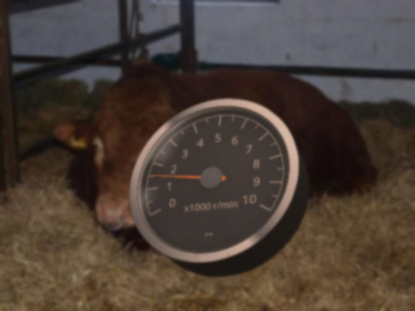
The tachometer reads 1500; rpm
